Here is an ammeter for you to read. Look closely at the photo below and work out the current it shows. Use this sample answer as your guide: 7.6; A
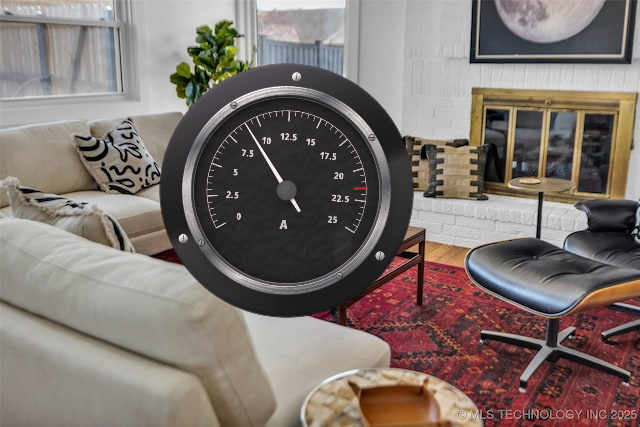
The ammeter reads 9; A
